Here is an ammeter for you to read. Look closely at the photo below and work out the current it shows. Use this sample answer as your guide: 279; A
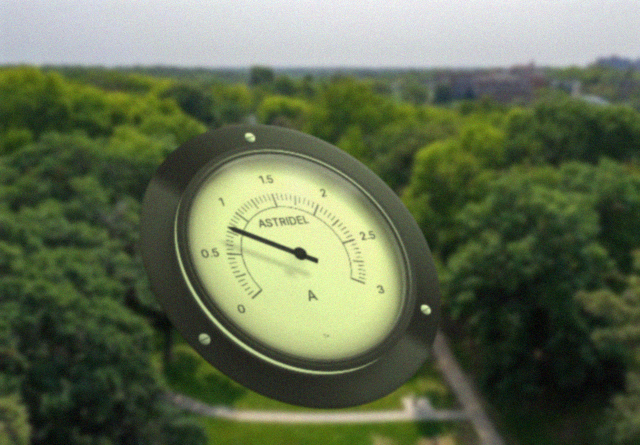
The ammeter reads 0.75; A
